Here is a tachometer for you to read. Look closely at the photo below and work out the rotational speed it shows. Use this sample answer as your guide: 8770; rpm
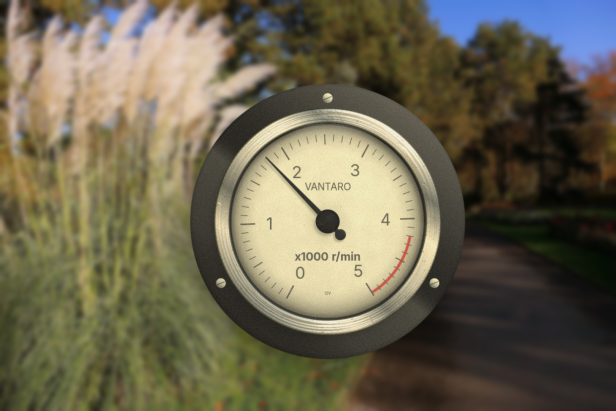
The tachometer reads 1800; rpm
